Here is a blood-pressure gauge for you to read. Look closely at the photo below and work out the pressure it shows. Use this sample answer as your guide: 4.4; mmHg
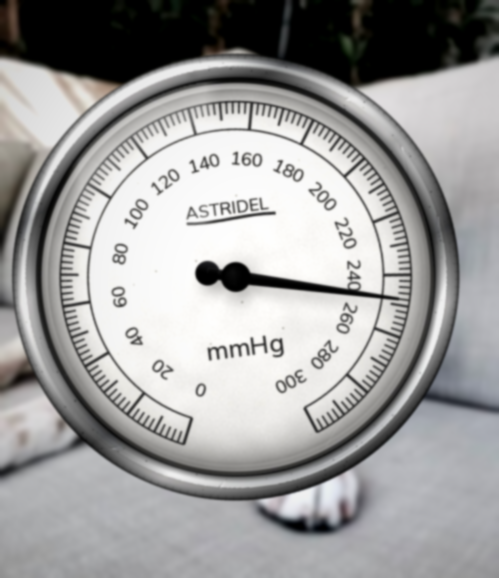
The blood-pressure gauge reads 248; mmHg
